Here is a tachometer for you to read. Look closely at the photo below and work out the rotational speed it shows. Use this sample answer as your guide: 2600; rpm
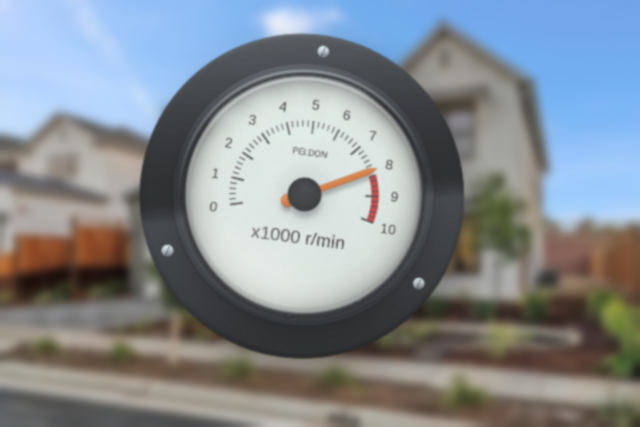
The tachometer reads 8000; rpm
